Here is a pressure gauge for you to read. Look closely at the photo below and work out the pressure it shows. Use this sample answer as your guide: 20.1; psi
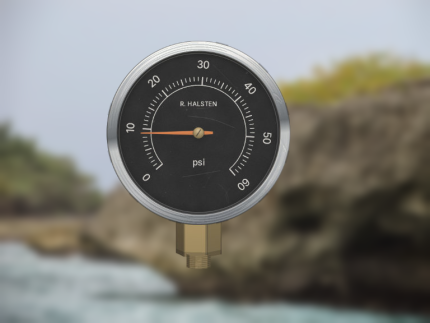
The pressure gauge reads 9; psi
